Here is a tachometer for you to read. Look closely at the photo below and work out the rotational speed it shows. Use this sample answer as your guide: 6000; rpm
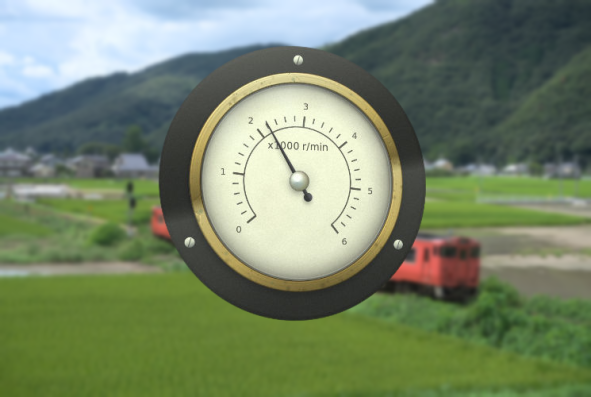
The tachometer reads 2200; rpm
